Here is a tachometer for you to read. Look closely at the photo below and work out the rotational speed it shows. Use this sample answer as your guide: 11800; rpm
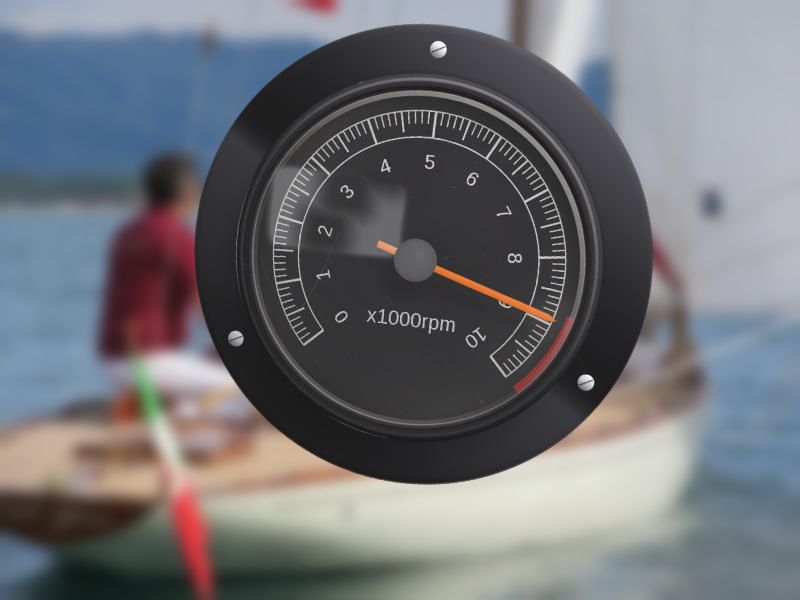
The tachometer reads 8900; rpm
